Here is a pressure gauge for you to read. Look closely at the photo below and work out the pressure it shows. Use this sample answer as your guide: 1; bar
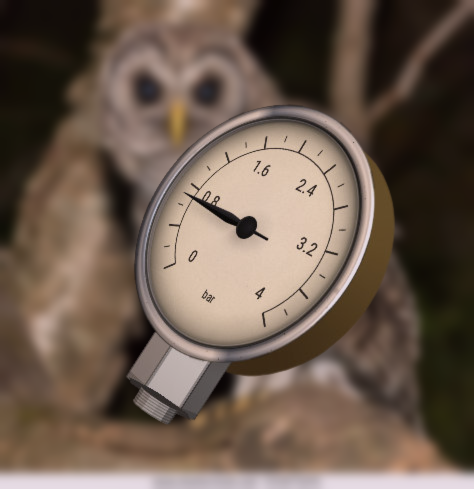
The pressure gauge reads 0.7; bar
